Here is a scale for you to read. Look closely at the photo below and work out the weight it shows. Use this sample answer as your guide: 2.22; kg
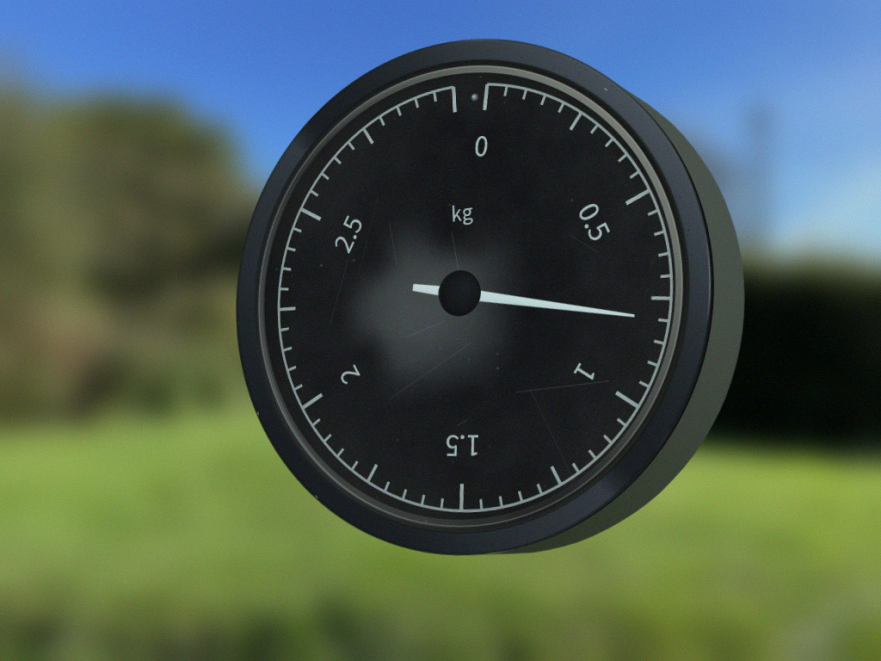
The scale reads 0.8; kg
